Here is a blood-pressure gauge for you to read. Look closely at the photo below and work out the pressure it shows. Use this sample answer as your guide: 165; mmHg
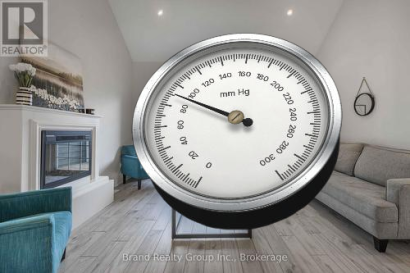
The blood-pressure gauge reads 90; mmHg
